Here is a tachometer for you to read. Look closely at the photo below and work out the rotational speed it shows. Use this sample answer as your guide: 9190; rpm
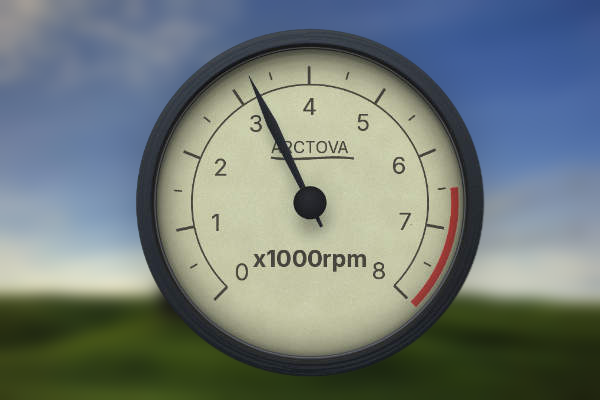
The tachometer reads 3250; rpm
